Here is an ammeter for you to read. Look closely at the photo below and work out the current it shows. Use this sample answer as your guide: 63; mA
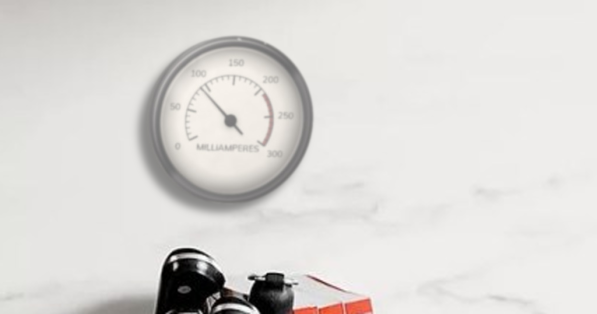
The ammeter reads 90; mA
